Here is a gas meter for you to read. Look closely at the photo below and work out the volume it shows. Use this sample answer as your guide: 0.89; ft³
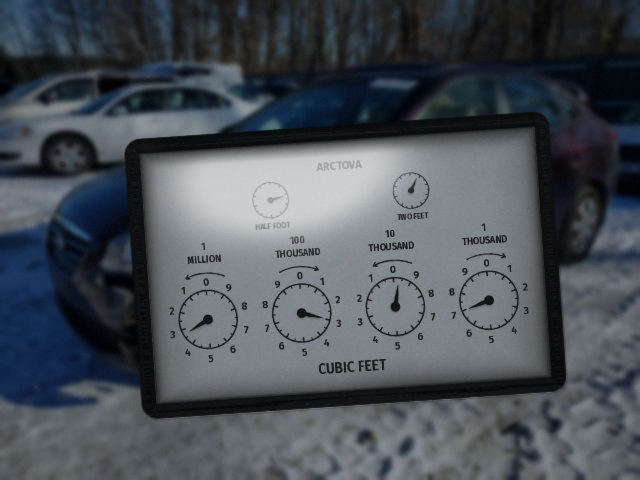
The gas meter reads 329700; ft³
